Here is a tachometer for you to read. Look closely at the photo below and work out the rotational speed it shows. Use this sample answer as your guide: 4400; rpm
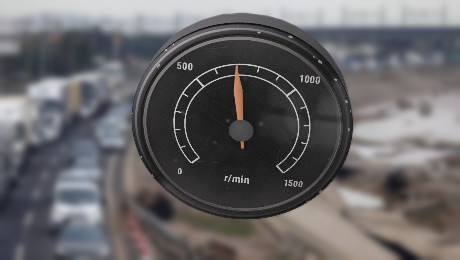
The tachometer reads 700; rpm
